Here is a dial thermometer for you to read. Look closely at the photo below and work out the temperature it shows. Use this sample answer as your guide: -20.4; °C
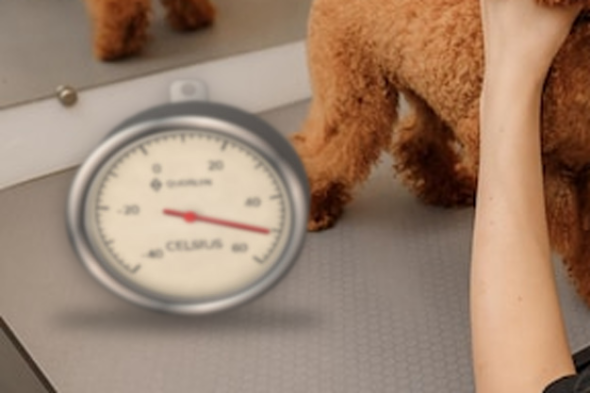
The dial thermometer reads 50; °C
